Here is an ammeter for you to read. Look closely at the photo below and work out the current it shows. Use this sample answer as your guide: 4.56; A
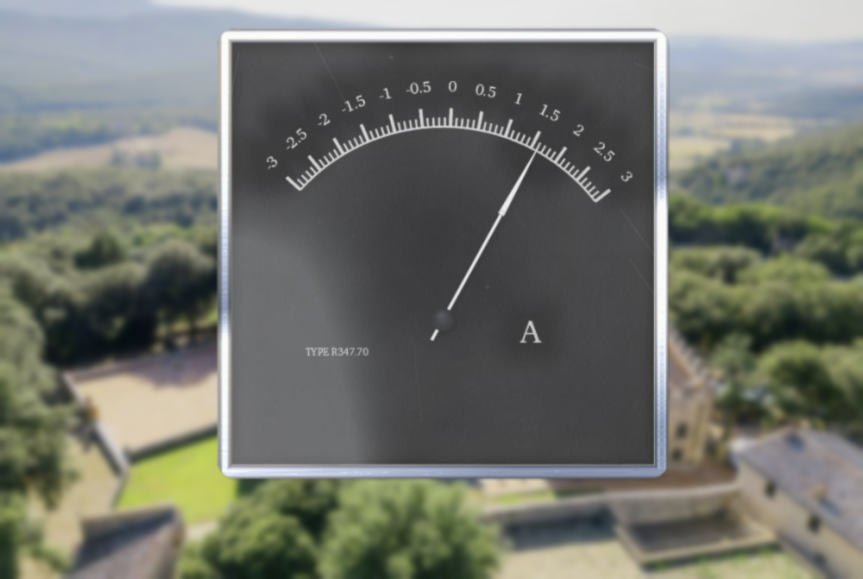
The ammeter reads 1.6; A
